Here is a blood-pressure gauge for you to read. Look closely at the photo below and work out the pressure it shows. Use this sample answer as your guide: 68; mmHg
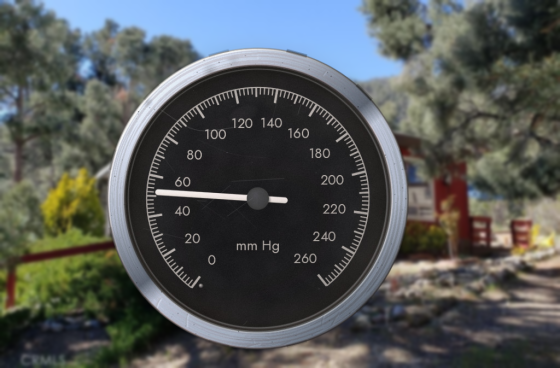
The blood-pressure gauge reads 52; mmHg
